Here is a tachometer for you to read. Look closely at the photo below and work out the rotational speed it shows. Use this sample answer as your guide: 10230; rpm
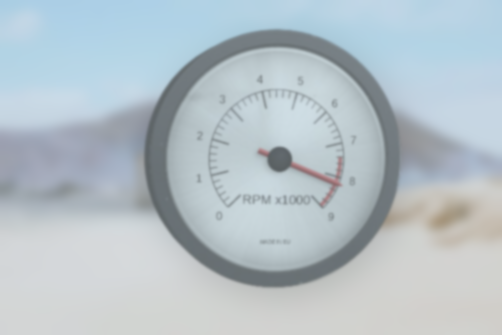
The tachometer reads 8200; rpm
